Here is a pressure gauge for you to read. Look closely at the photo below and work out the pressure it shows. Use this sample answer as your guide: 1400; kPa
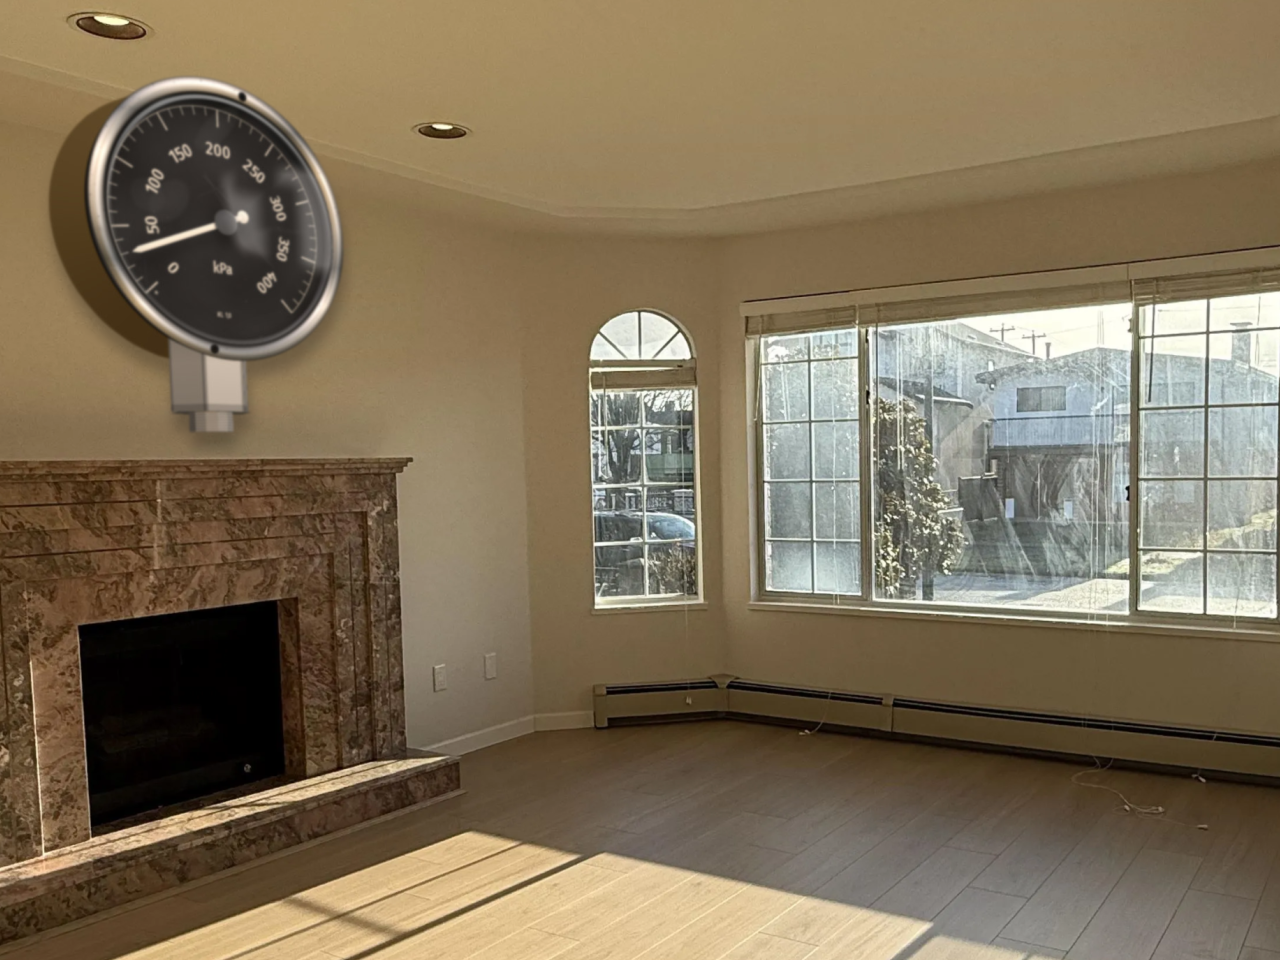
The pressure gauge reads 30; kPa
